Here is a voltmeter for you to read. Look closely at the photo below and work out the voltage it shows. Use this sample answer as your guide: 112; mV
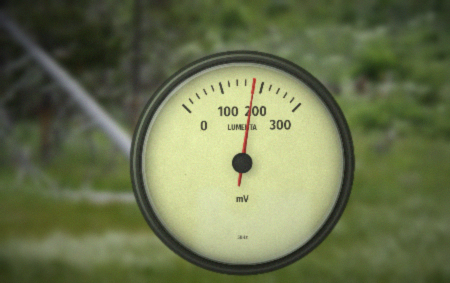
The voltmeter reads 180; mV
